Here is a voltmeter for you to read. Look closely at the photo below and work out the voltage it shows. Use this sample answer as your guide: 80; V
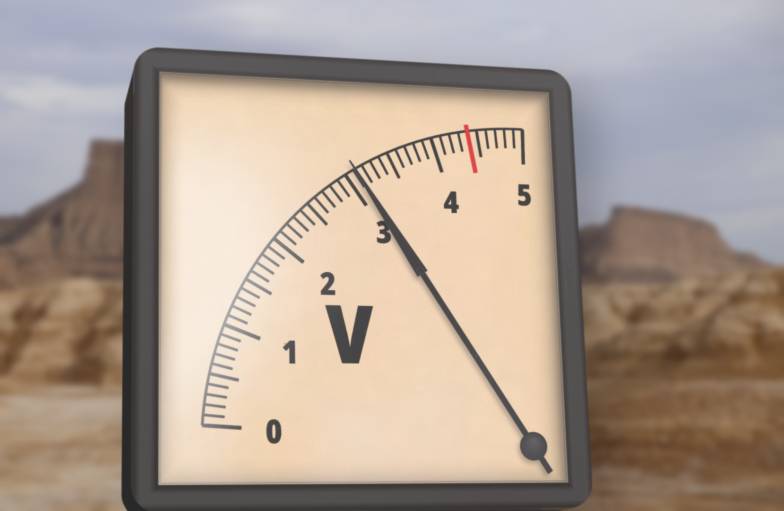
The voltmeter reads 3.1; V
